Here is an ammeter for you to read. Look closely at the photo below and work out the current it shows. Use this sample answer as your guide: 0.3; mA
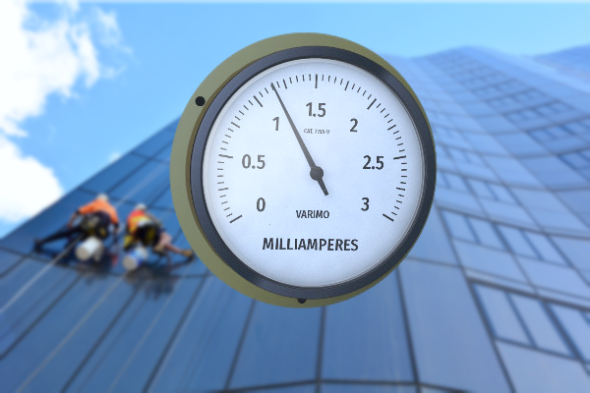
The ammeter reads 1.15; mA
